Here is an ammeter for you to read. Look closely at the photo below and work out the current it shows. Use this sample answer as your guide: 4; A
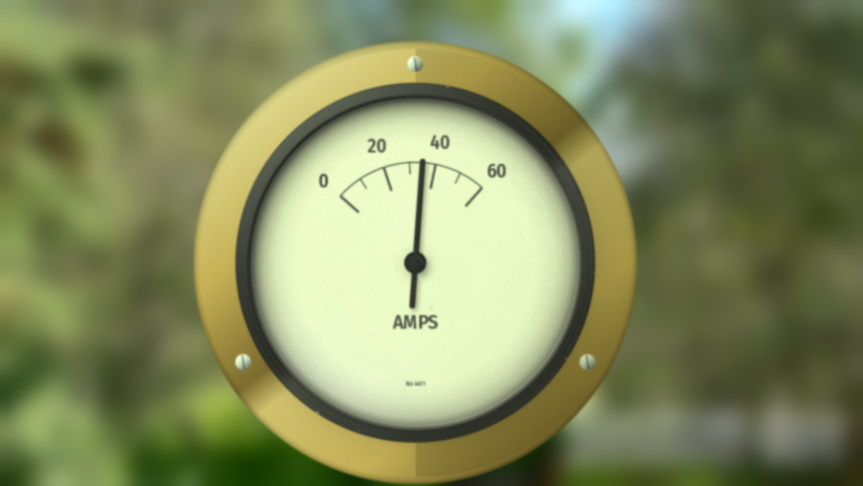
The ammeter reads 35; A
